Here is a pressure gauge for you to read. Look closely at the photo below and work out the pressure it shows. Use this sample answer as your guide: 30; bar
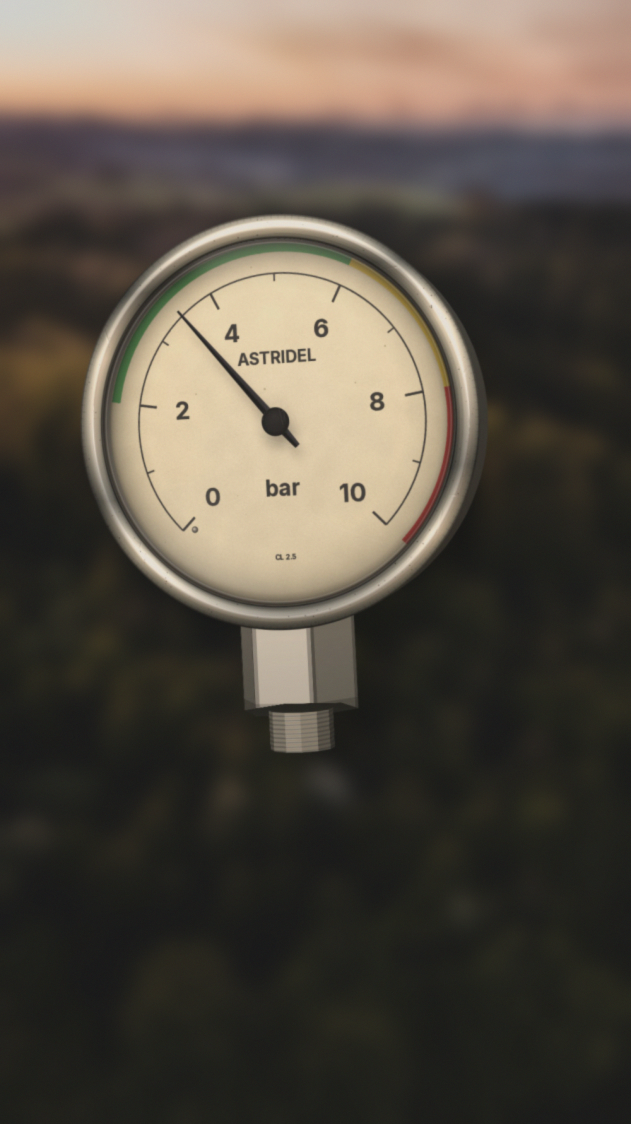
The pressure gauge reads 3.5; bar
